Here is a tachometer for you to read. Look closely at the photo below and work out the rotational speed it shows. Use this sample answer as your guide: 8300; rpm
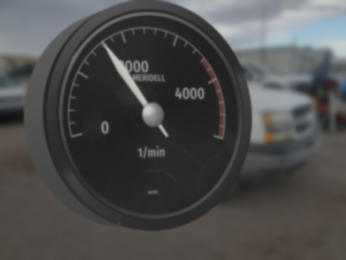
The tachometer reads 1600; rpm
